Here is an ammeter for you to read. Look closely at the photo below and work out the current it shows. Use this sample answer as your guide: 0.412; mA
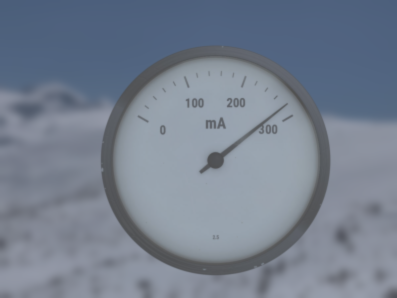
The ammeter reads 280; mA
